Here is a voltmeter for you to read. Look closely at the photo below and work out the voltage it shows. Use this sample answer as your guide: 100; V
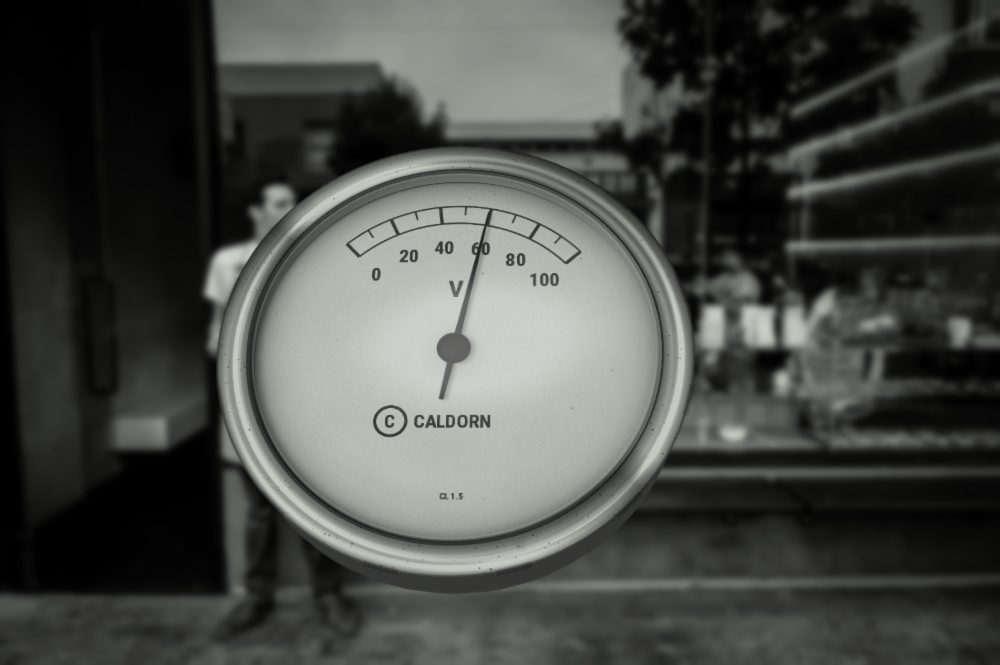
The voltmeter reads 60; V
